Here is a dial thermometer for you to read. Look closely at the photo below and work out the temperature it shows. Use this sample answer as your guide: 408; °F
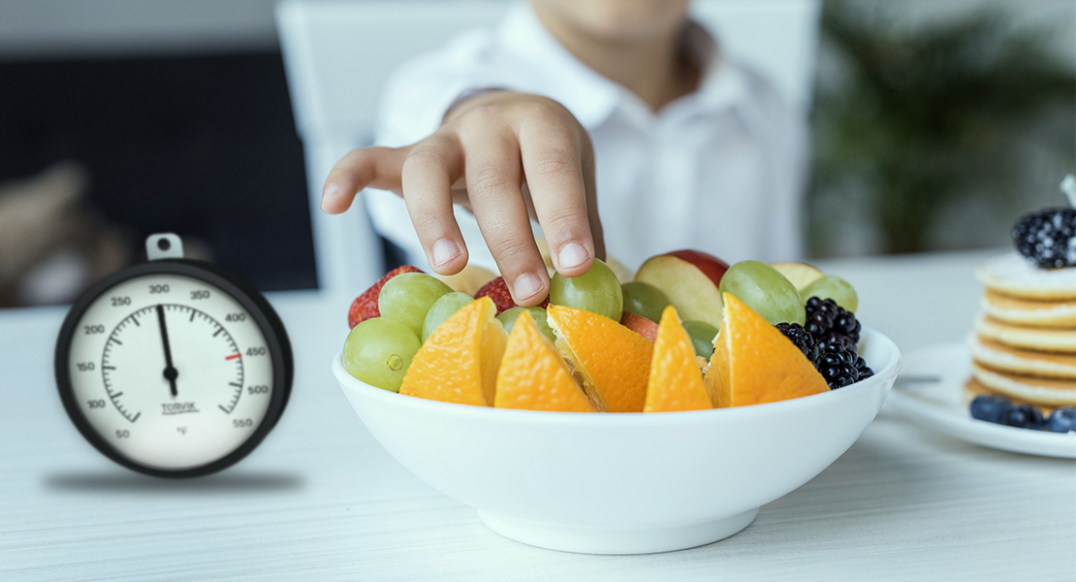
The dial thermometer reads 300; °F
